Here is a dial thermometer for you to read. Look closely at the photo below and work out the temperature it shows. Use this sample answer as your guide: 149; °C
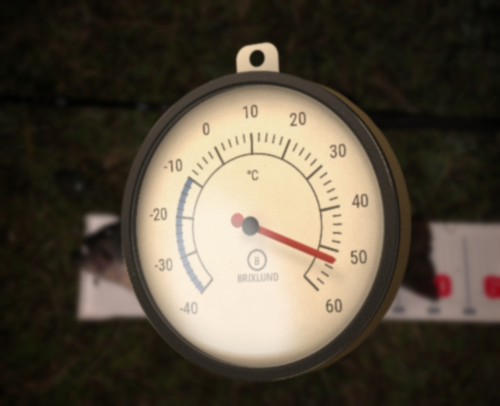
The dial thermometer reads 52; °C
